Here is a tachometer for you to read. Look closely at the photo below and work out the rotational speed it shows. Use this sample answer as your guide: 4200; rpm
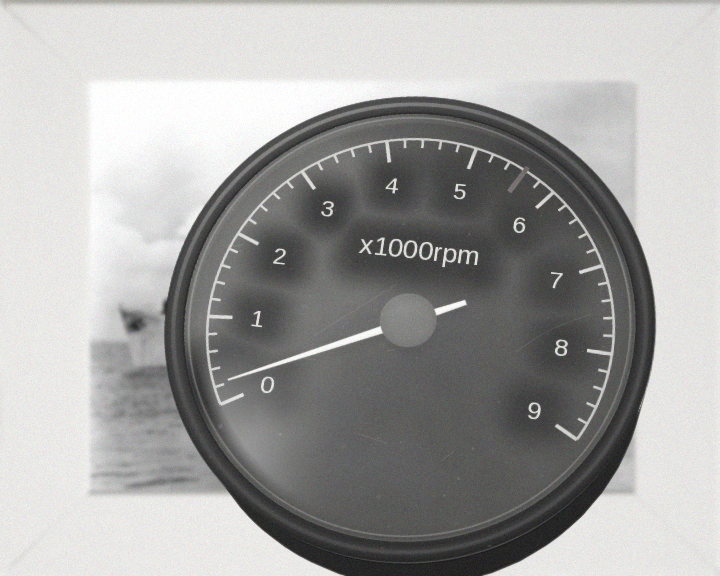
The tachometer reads 200; rpm
